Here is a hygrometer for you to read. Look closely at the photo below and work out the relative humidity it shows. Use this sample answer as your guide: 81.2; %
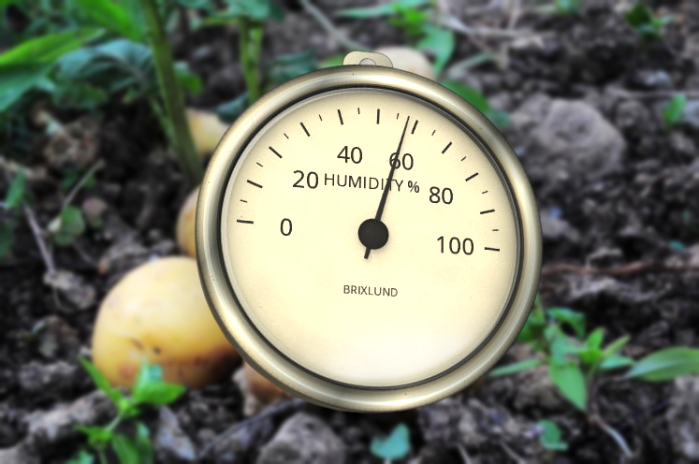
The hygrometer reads 57.5; %
